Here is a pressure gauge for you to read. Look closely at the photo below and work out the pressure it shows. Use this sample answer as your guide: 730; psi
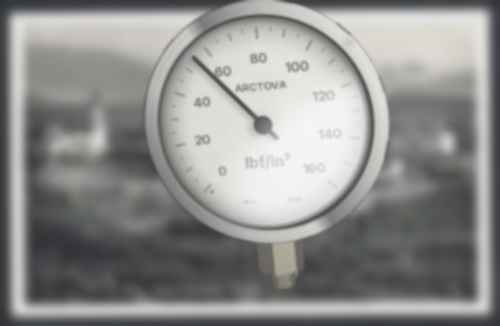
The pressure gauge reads 55; psi
